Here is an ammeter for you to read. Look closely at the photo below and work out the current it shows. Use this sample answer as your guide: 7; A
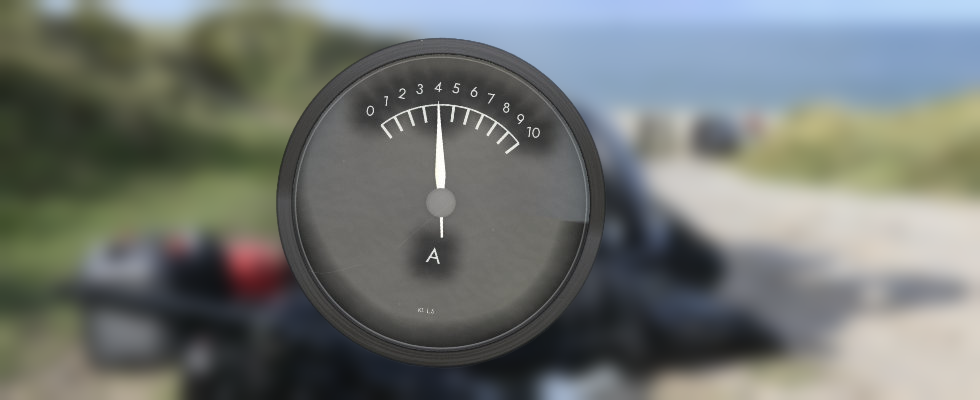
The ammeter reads 4; A
